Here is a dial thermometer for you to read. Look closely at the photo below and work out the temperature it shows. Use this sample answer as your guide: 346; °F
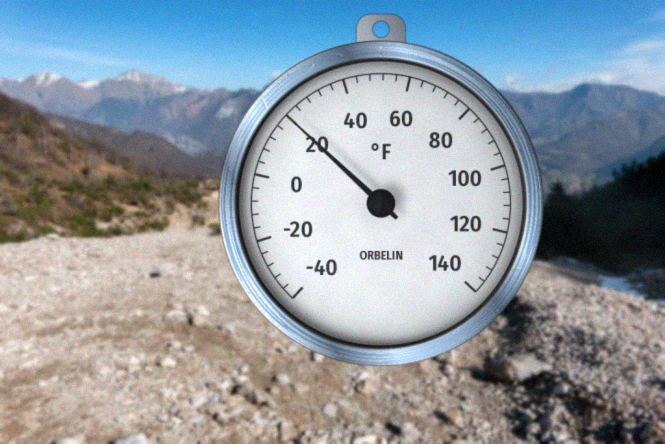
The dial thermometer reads 20; °F
